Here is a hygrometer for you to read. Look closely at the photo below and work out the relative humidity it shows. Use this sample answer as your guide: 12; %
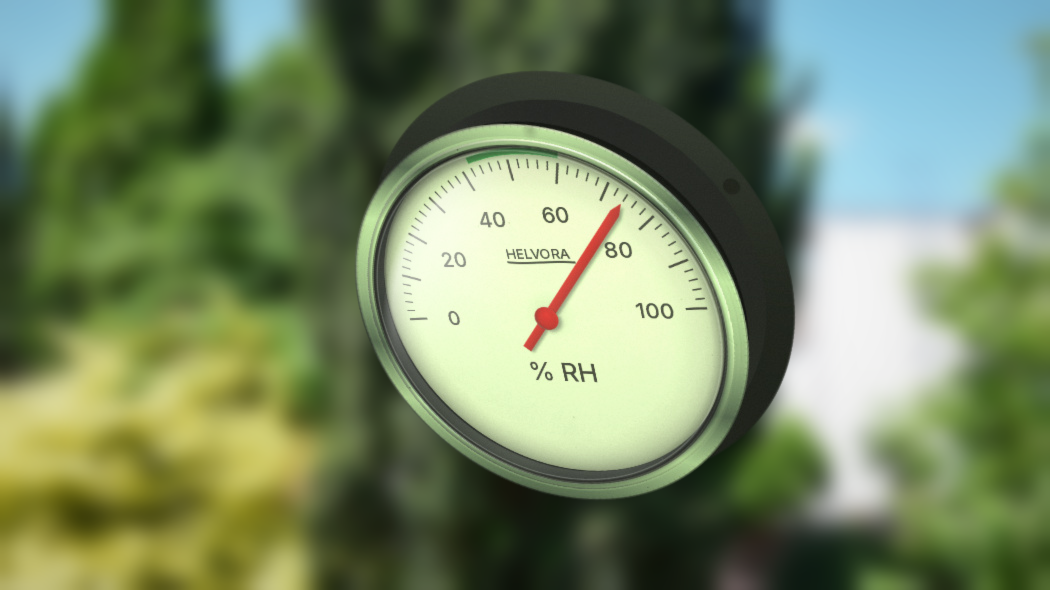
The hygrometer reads 74; %
